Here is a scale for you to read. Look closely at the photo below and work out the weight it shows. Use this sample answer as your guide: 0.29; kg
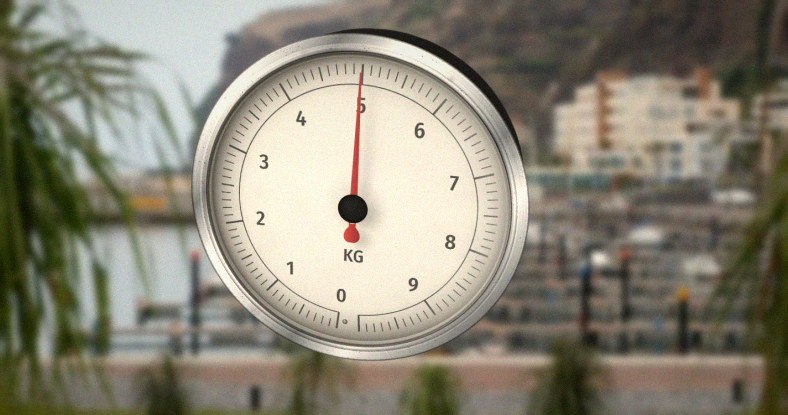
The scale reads 5; kg
